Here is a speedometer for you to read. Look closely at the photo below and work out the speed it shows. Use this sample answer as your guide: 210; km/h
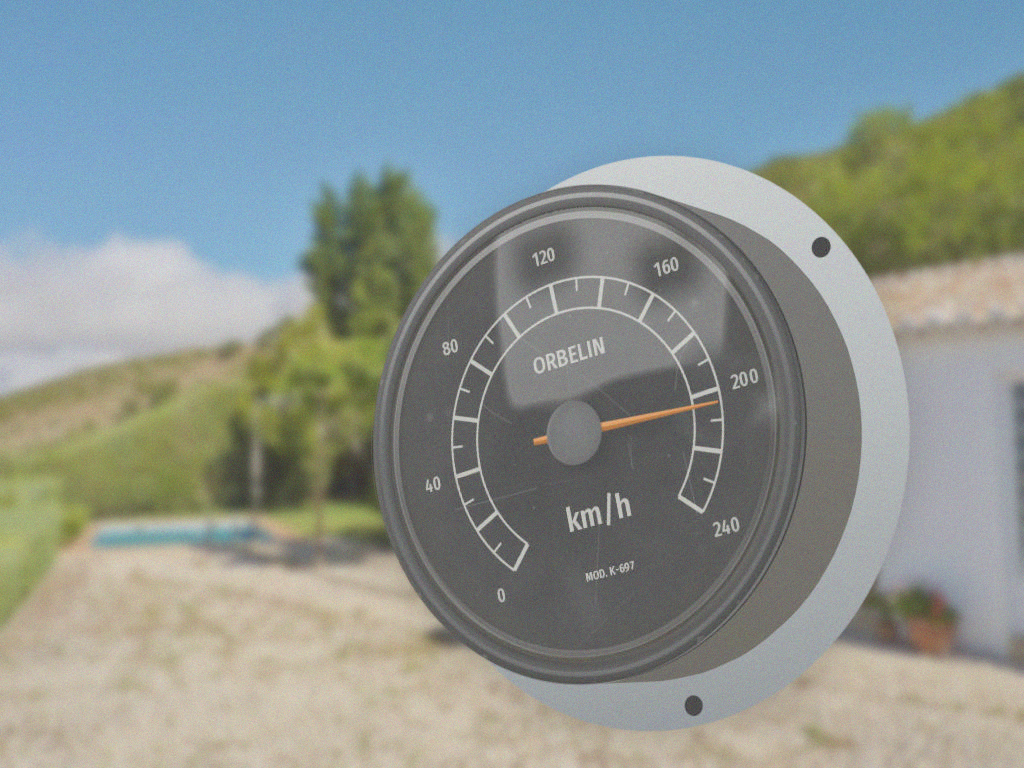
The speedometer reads 205; km/h
